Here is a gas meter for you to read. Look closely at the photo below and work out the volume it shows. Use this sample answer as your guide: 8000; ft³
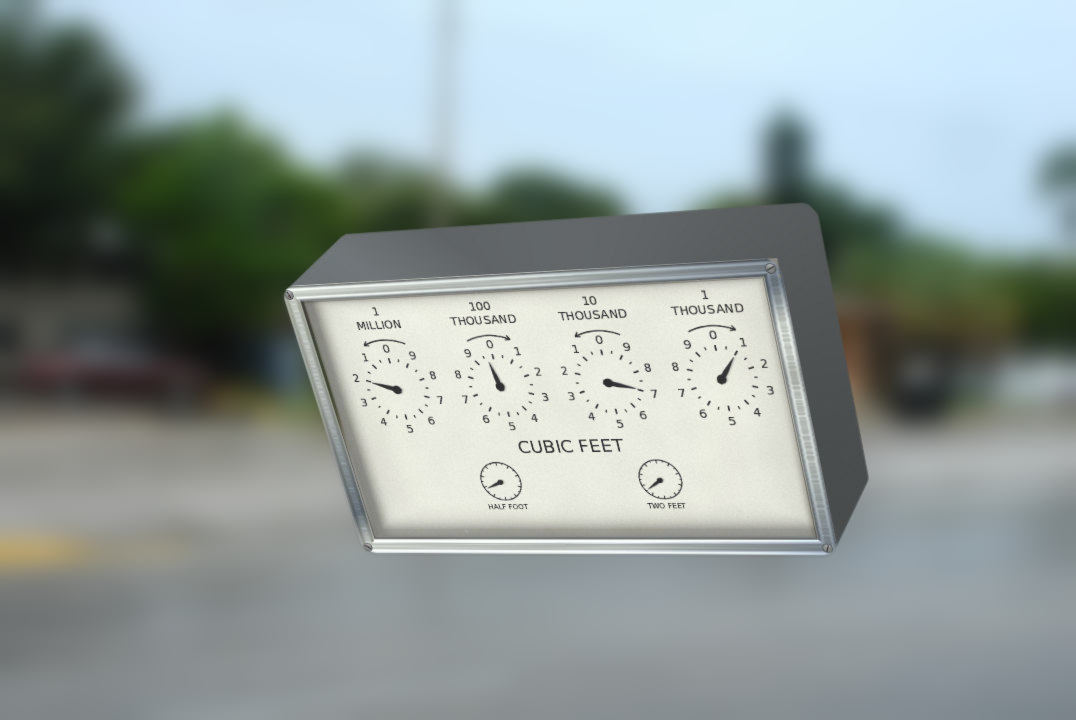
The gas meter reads 197100; ft³
